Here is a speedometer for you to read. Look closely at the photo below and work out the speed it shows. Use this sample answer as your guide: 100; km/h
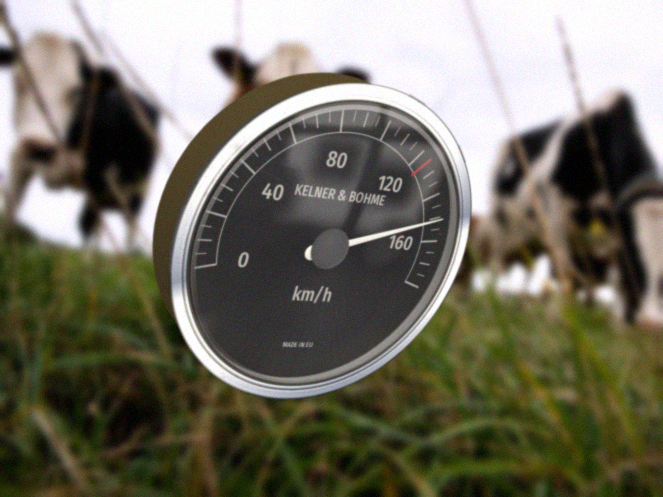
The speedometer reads 150; km/h
